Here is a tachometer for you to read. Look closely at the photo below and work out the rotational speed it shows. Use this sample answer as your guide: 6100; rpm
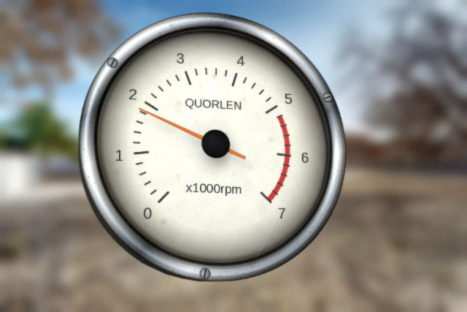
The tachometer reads 1800; rpm
